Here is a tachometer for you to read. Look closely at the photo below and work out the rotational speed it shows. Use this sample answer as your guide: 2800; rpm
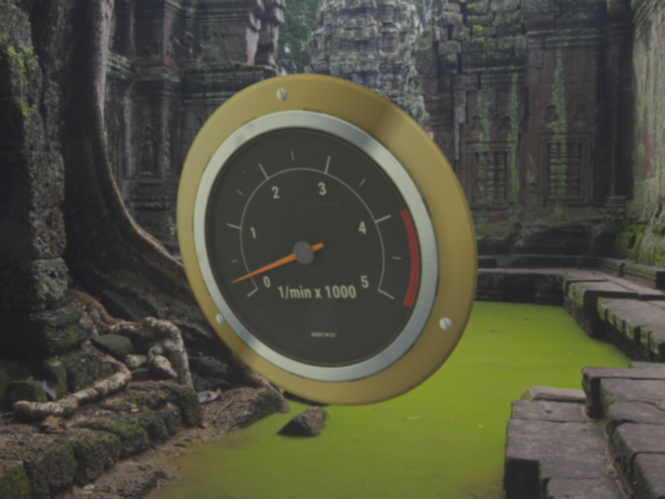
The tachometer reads 250; rpm
